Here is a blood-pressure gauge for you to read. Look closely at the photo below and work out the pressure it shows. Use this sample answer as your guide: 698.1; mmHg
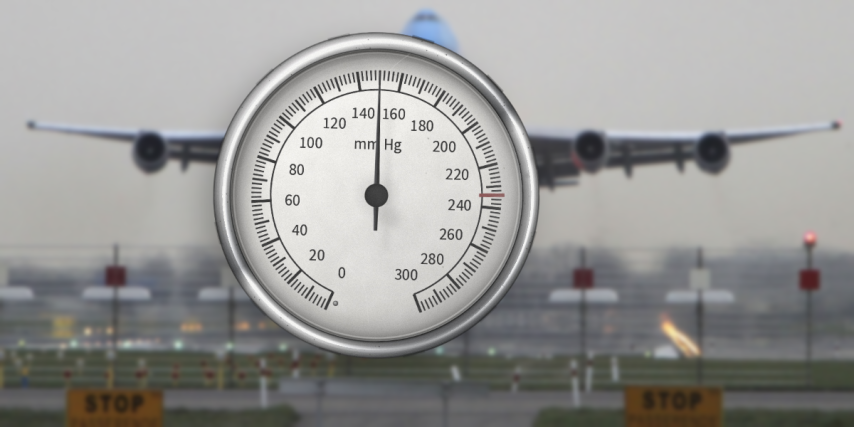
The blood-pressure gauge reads 150; mmHg
